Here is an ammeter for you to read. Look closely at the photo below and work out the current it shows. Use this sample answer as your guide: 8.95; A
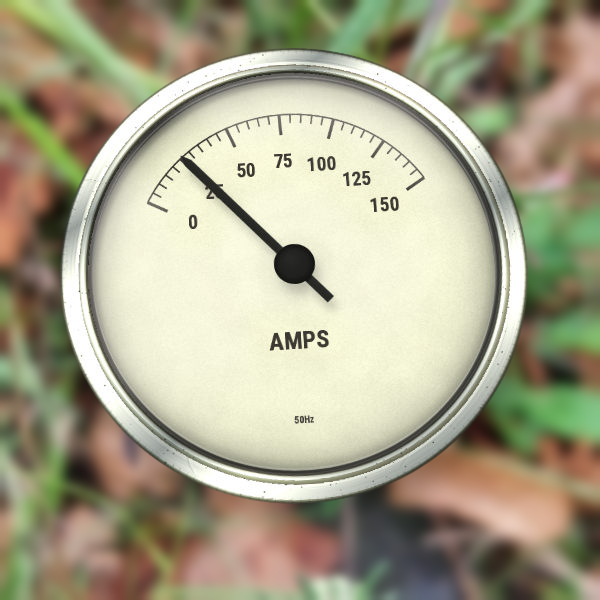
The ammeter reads 25; A
